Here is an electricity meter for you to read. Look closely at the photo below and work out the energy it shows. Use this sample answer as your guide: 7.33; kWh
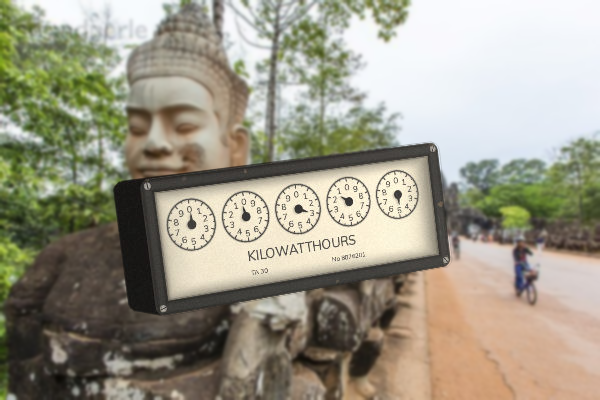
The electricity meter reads 315; kWh
